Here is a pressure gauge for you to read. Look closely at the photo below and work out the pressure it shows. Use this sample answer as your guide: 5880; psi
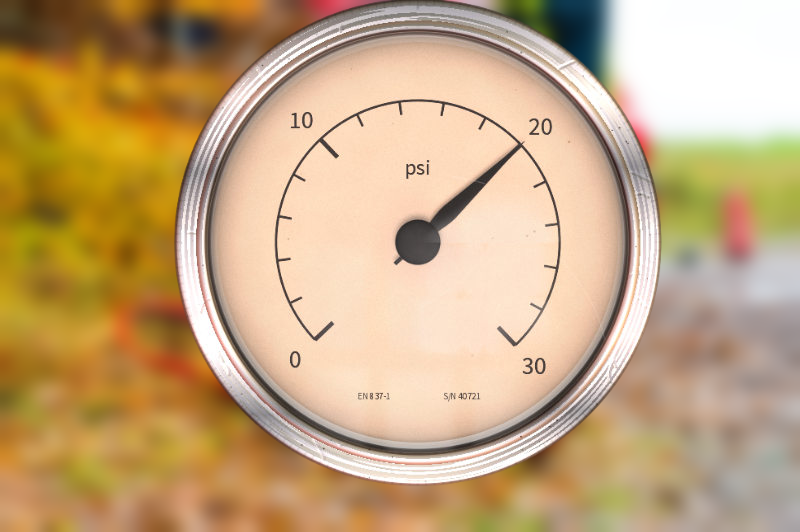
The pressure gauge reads 20; psi
